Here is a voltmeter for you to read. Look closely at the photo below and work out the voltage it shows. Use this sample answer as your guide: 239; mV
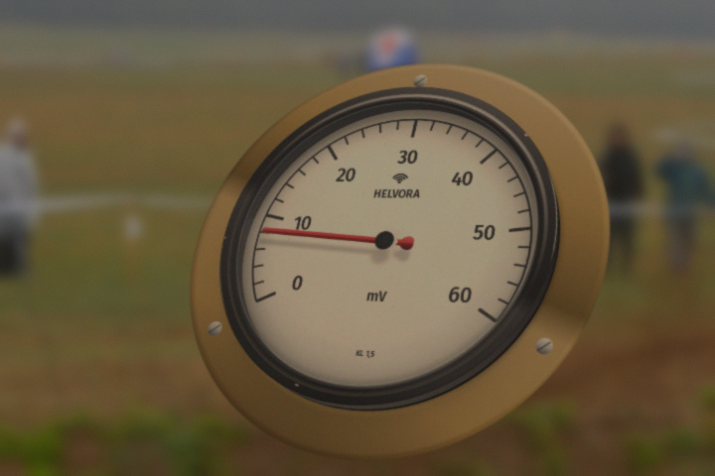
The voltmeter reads 8; mV
